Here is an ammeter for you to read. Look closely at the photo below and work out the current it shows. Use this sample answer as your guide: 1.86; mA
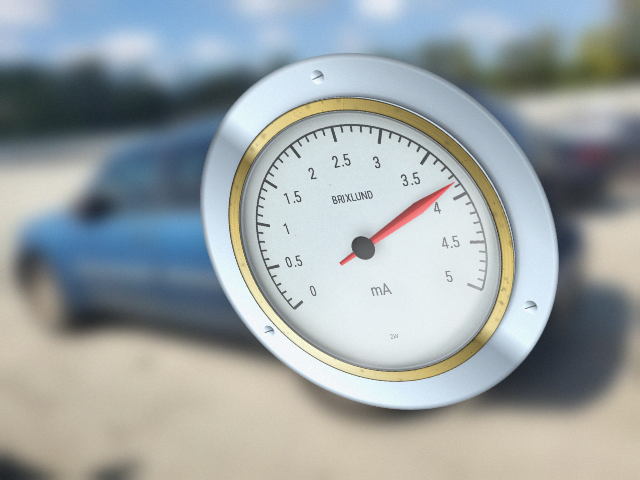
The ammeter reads 3.85; mA
